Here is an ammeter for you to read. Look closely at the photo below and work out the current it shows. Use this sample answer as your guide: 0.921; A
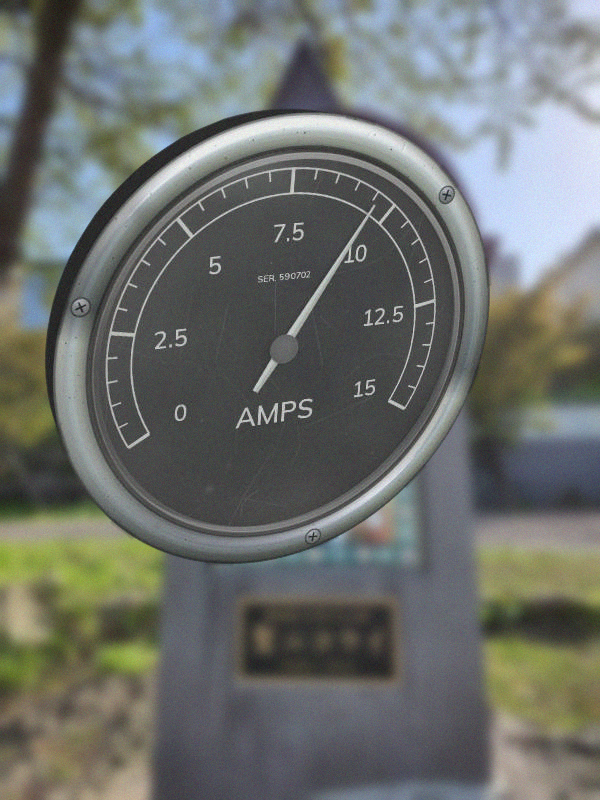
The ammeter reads 9.5; A
